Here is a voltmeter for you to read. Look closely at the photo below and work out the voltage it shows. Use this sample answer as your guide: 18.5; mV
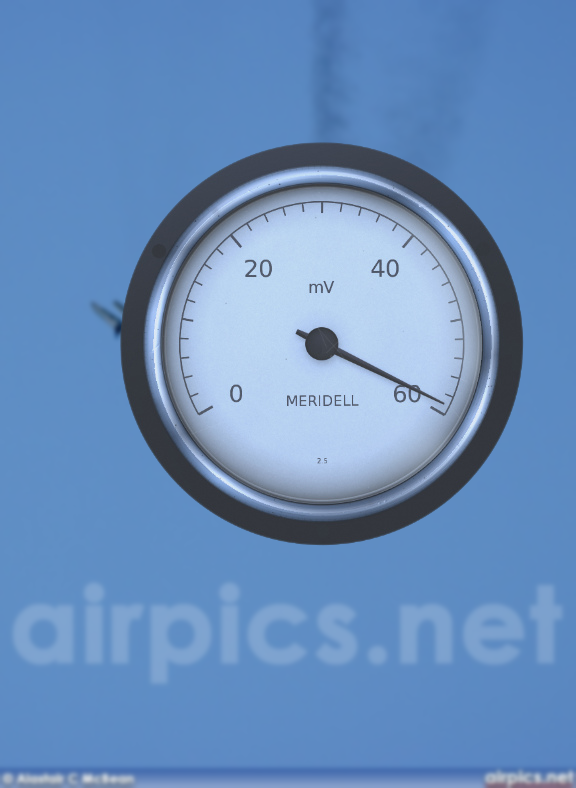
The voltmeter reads 59; mV
